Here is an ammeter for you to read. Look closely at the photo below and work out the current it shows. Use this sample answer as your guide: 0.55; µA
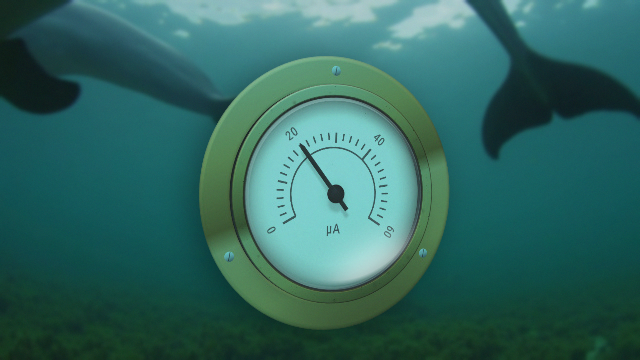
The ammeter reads 20; µA
